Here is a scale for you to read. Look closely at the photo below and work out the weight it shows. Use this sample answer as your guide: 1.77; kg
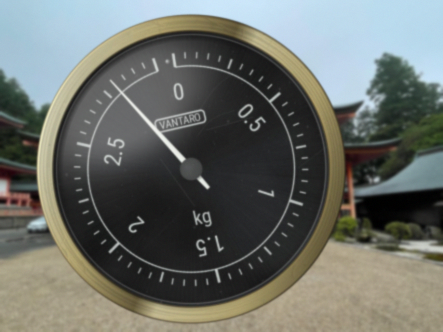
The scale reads 2.8; kg
